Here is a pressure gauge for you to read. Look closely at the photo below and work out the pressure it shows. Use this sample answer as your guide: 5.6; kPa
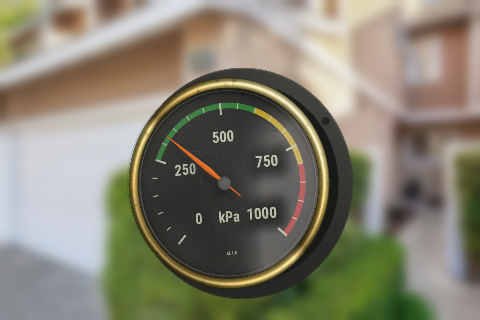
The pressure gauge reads 325; kPa
